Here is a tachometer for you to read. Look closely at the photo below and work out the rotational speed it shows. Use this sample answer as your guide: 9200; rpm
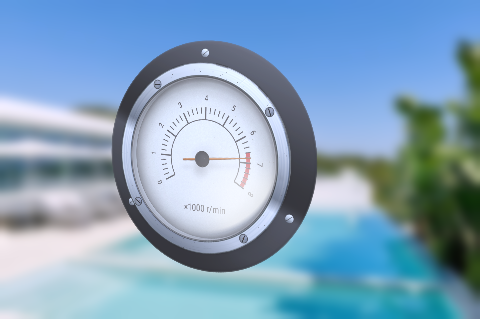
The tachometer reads 6800; rpm
